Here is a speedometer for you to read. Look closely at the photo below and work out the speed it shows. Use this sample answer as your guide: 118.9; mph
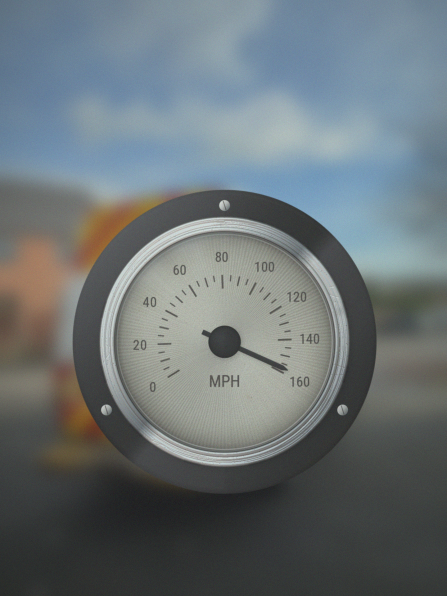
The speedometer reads 157.5; mph
